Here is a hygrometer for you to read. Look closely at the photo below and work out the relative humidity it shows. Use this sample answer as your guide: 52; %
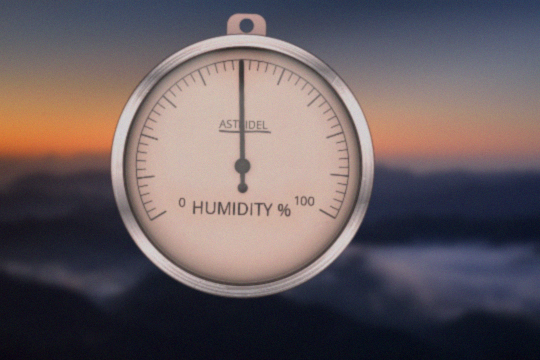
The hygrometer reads 50; %
